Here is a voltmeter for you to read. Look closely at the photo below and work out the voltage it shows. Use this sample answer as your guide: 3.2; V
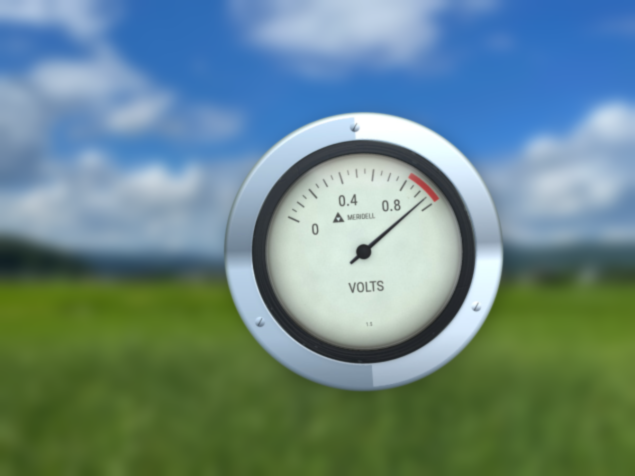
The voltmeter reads 0.95; V
